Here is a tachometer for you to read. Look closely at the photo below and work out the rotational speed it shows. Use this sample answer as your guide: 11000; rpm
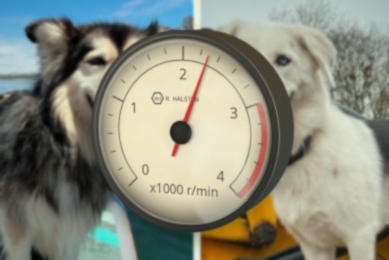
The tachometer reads 2300; rpm
